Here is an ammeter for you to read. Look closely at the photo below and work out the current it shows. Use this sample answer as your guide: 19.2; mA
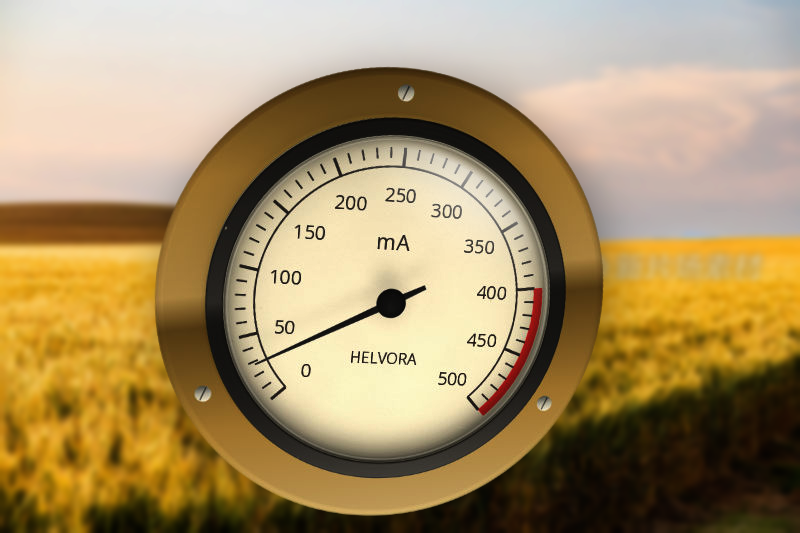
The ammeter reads 30; mA
